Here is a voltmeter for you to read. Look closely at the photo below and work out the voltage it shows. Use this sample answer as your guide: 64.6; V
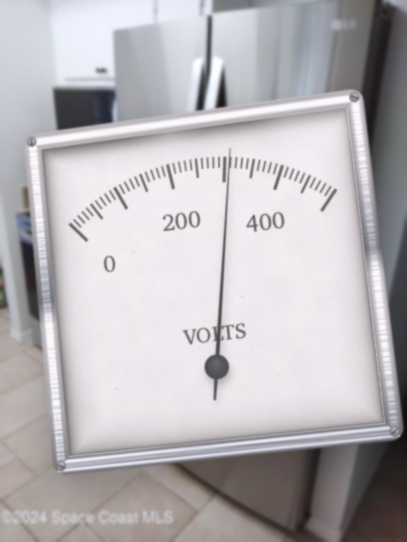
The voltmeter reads 310; V
